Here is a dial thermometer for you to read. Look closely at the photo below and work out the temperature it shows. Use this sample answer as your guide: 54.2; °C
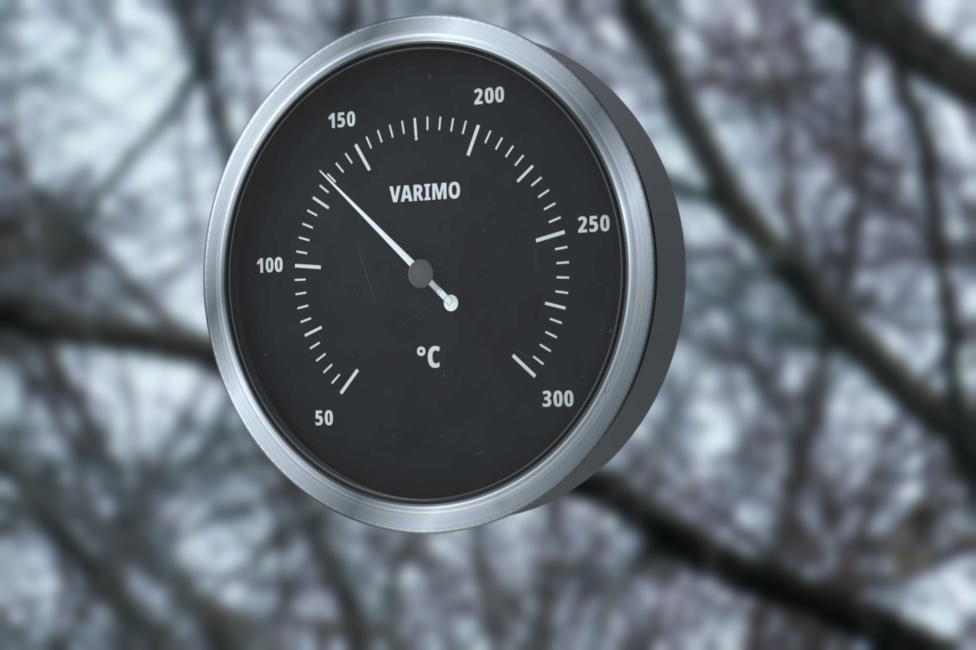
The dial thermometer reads 135; °C
